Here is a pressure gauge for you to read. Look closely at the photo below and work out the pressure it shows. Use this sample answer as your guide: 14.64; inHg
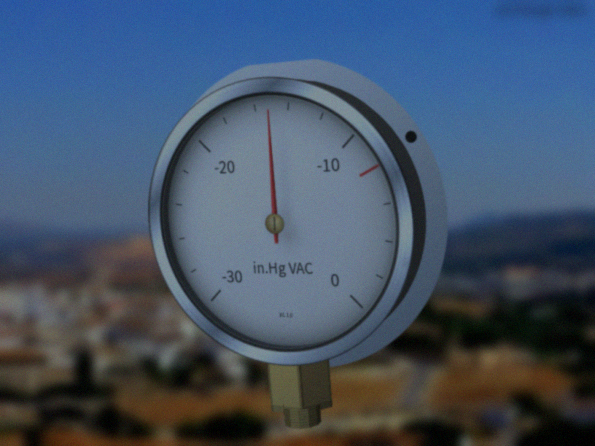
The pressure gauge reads -15; inHg
